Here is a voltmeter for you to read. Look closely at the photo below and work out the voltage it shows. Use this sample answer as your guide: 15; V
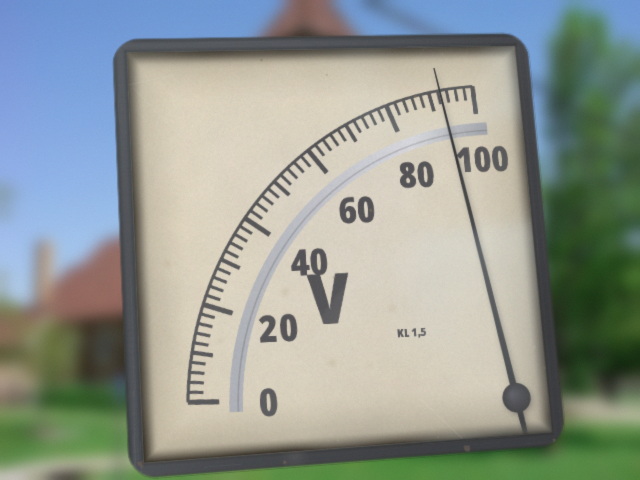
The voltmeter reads 92; V
